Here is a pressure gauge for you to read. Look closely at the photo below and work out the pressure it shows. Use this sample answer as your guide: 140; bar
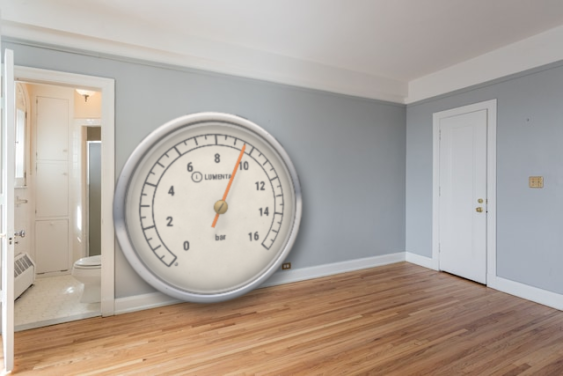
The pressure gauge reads 9.5; bar
